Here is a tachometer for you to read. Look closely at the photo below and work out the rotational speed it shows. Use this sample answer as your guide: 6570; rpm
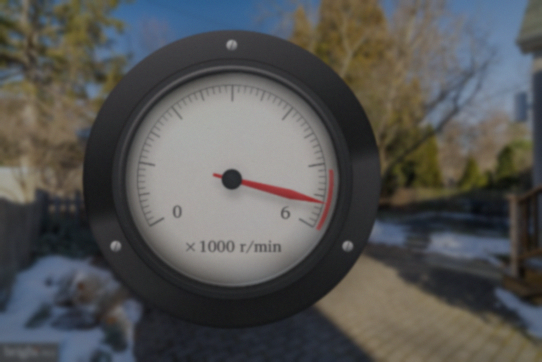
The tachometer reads 5600; rpm
